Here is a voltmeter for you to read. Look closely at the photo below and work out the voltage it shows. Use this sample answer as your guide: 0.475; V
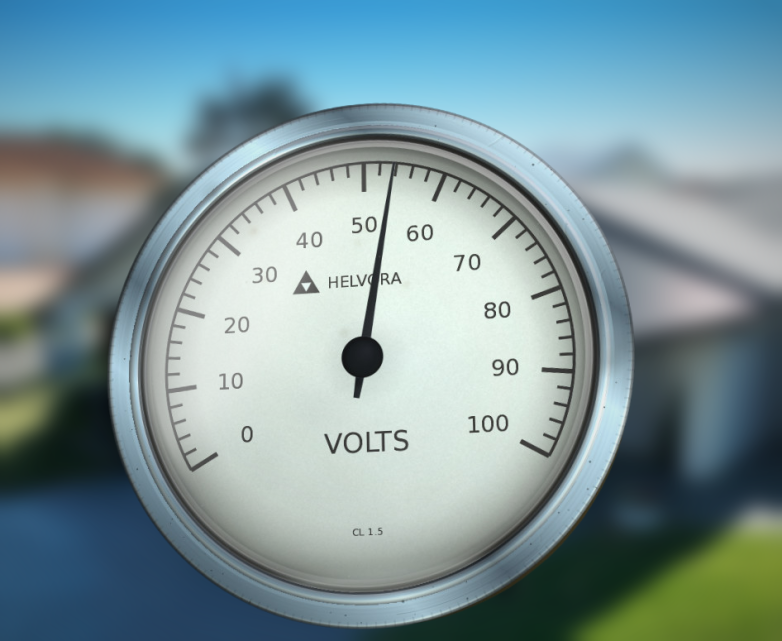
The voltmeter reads 54; V
